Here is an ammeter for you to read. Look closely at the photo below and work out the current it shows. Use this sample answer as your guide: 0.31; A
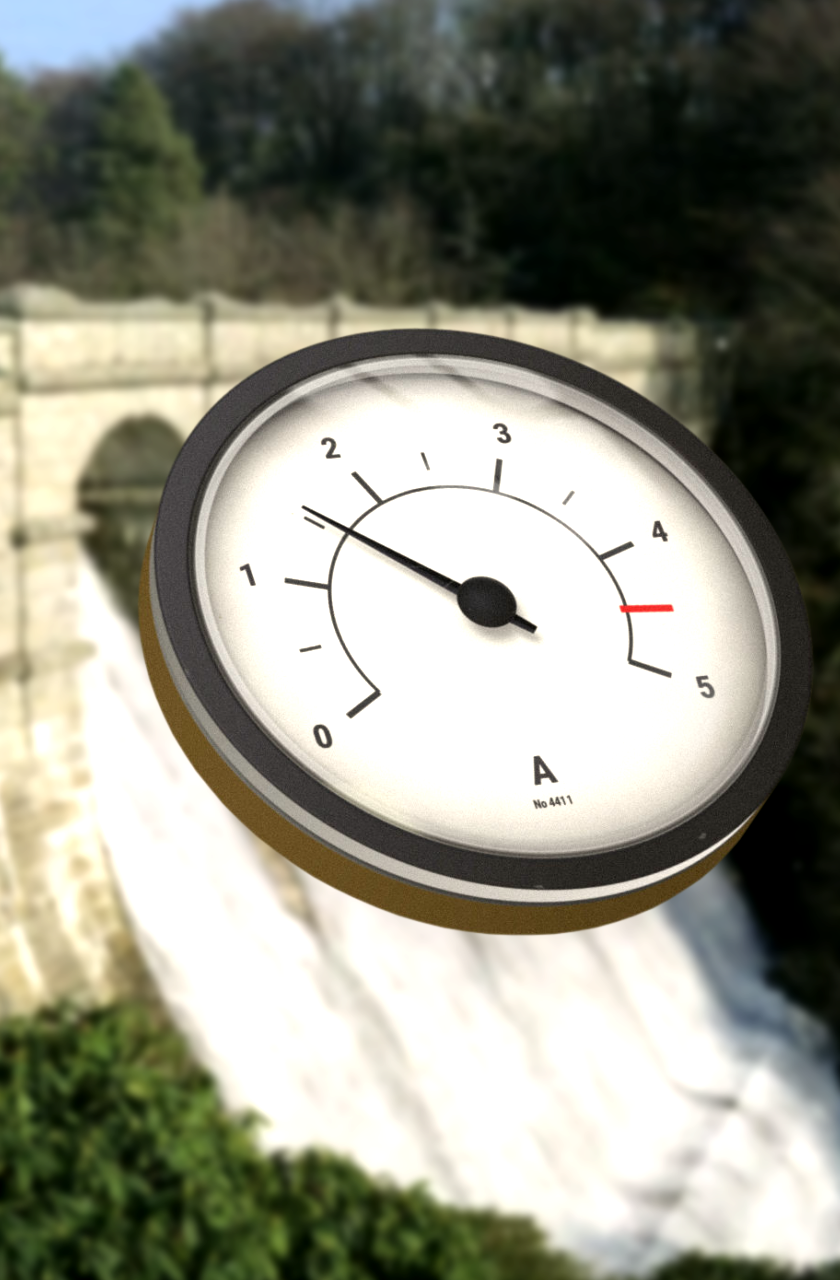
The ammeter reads 1.5; A
